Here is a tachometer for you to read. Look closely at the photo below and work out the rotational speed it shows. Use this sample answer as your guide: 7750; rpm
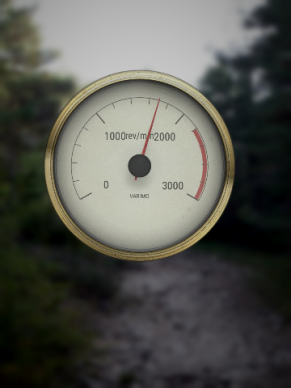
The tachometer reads 1700; rpm
